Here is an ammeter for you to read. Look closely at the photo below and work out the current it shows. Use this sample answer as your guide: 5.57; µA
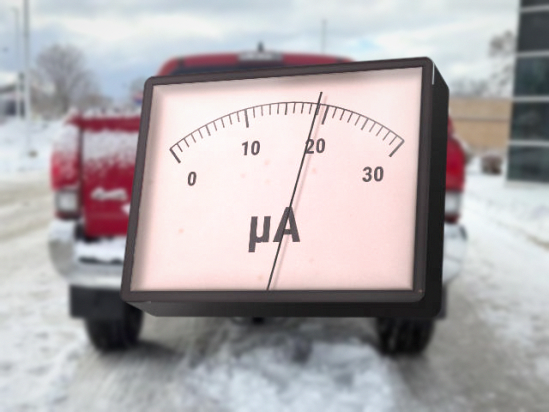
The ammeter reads 19; µA
